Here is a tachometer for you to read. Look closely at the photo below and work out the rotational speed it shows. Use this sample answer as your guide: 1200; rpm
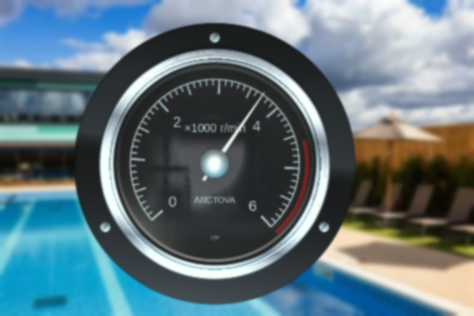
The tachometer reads 3700; rpm
